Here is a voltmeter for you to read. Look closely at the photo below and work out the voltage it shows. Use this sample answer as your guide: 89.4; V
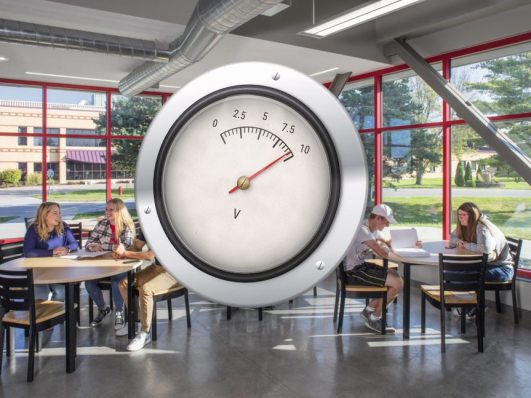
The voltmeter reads 9.5; V
